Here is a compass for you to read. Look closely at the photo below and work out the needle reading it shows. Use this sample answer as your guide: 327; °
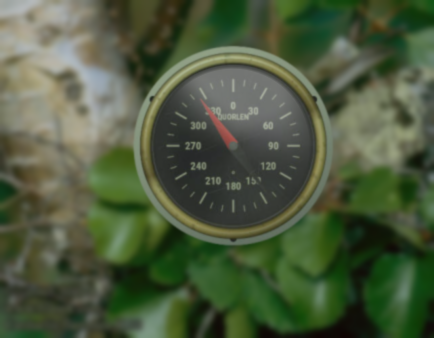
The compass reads 325; °
